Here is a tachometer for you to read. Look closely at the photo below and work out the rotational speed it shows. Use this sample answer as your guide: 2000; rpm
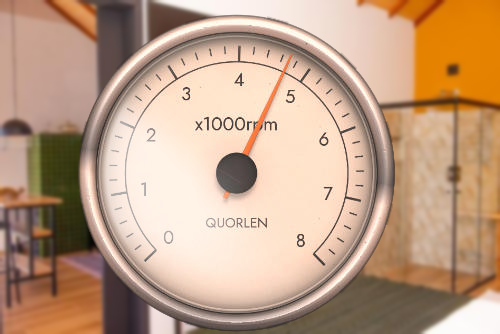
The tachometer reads 4700; rpm
